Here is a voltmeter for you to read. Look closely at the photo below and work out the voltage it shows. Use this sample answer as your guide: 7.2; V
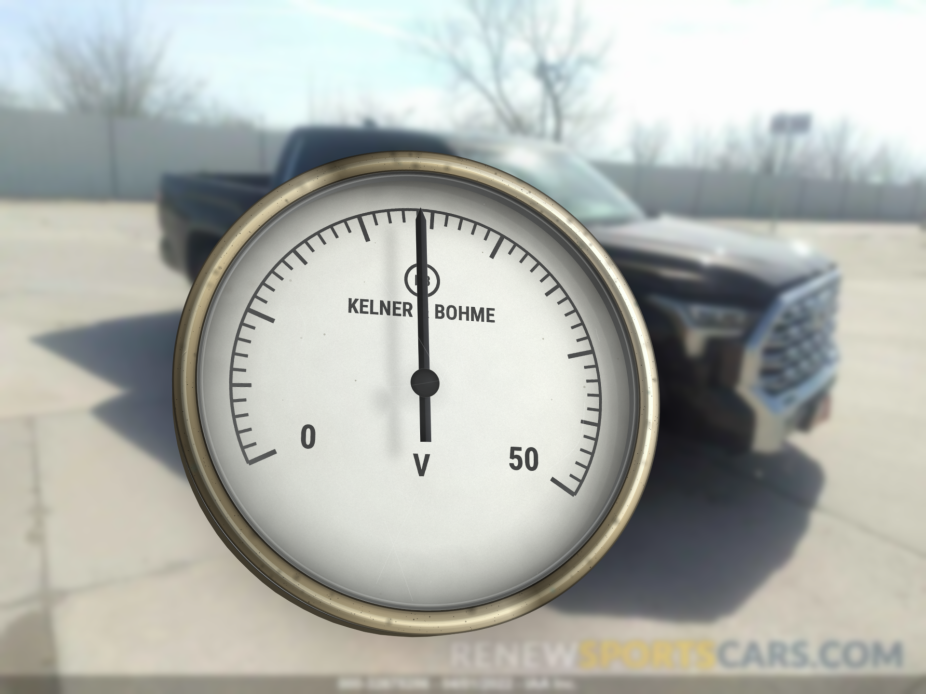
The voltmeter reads 24; V
